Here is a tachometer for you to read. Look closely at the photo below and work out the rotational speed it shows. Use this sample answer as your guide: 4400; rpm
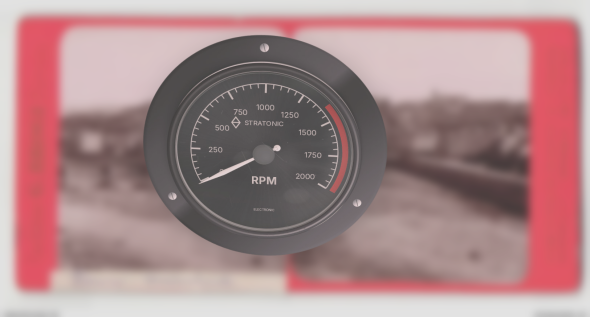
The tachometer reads 0; rpm
